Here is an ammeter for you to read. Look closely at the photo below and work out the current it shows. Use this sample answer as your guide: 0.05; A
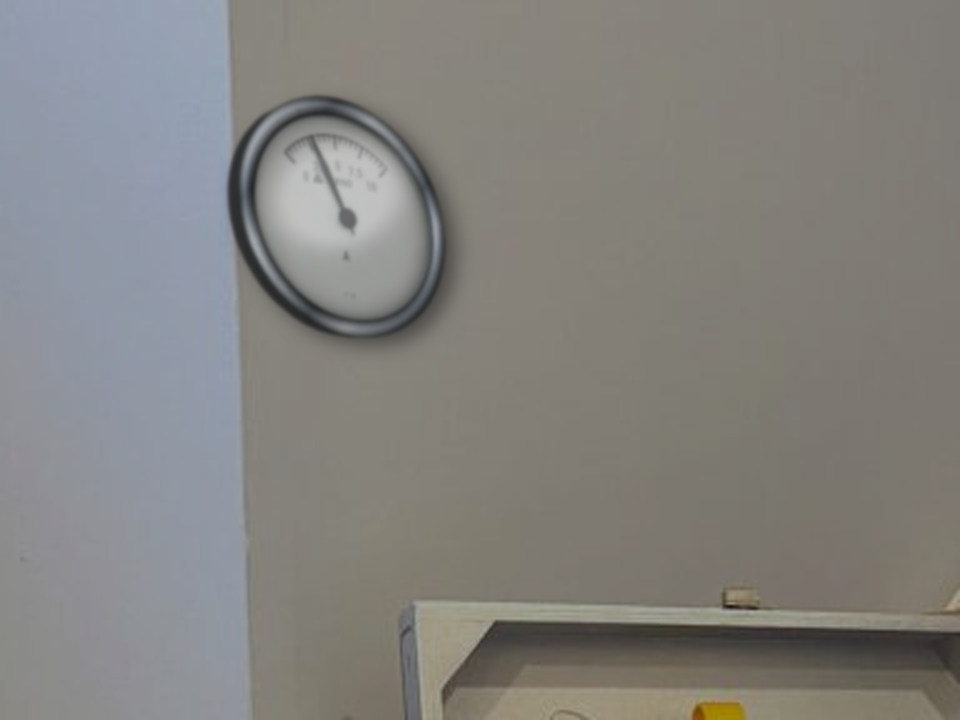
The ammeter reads 2.5; A
